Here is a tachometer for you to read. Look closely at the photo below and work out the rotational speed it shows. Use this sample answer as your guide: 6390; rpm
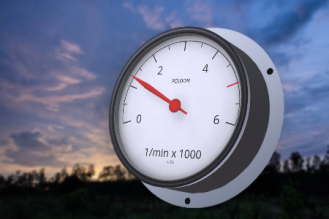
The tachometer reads 1250; rpm
